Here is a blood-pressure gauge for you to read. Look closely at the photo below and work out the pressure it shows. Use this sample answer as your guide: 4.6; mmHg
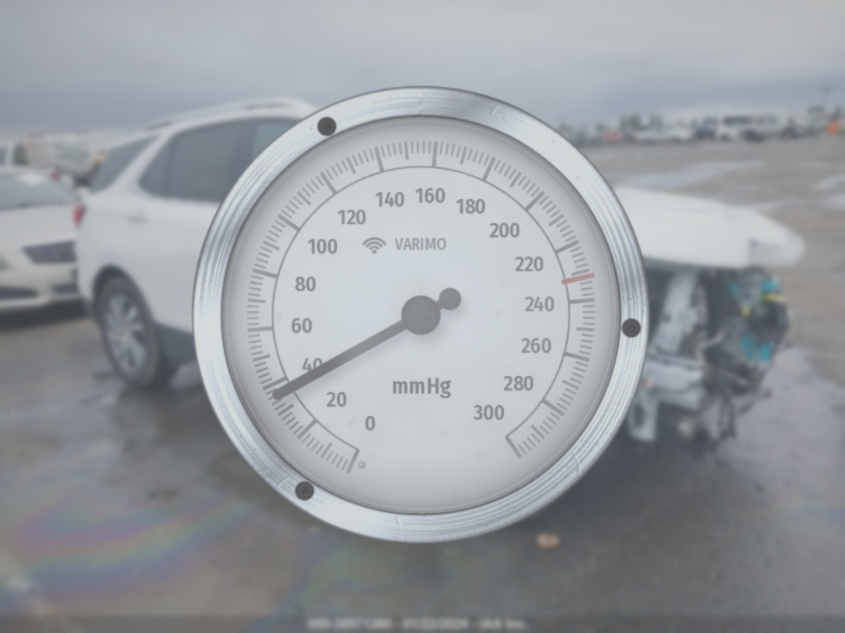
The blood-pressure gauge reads 36; mmHg
